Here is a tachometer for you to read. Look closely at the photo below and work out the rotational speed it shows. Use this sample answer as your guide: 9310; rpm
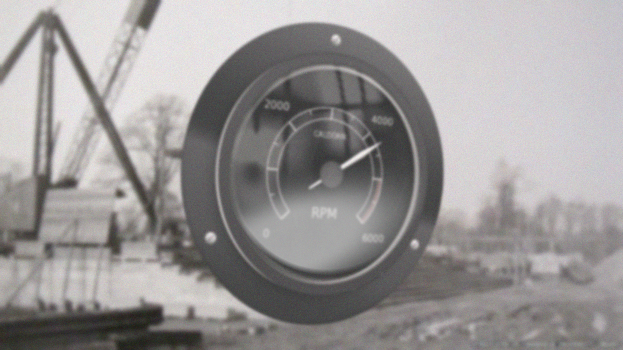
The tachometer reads 4250; rpm
